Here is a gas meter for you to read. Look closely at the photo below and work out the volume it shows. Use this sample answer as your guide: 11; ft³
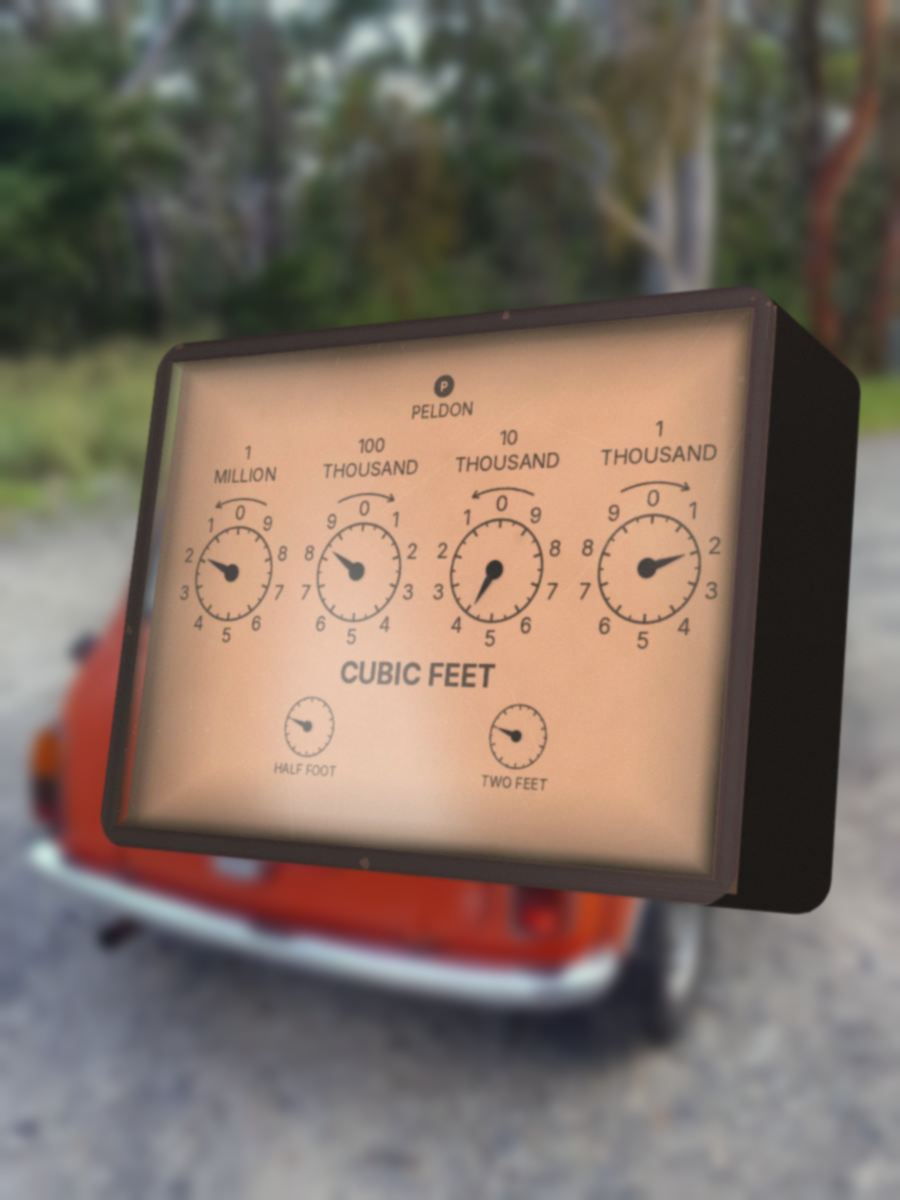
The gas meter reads 184200; ft³
